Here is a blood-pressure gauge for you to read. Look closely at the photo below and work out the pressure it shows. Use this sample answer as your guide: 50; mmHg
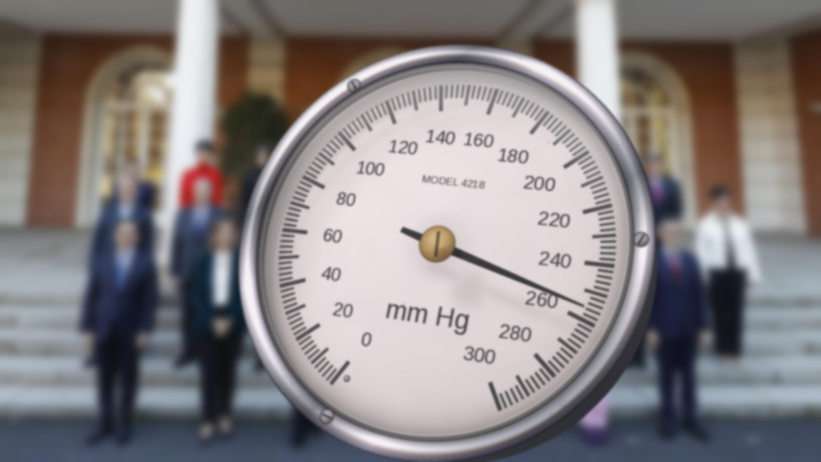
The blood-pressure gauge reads 256; mmHg
